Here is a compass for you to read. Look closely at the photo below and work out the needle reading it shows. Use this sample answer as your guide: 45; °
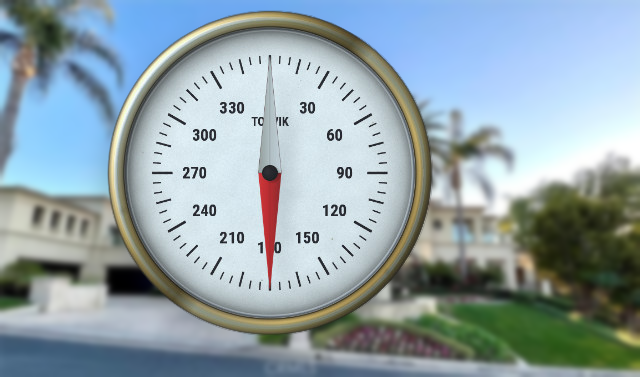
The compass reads 180; °
